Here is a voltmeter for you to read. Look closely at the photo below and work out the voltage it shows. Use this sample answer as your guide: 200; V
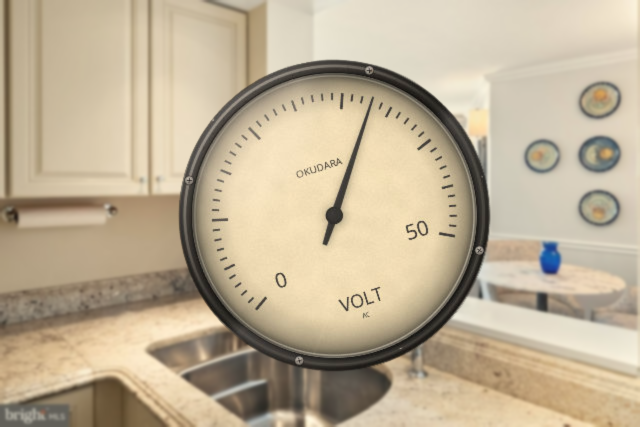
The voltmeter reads 33; V
